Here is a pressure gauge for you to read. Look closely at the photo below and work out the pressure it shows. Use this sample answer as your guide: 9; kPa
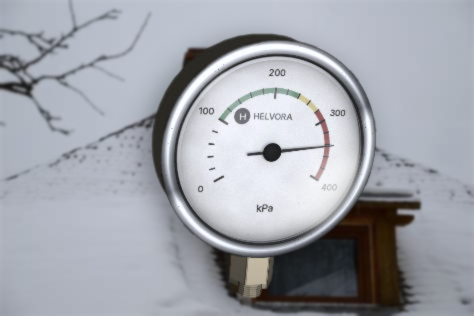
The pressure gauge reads 340; kPa
